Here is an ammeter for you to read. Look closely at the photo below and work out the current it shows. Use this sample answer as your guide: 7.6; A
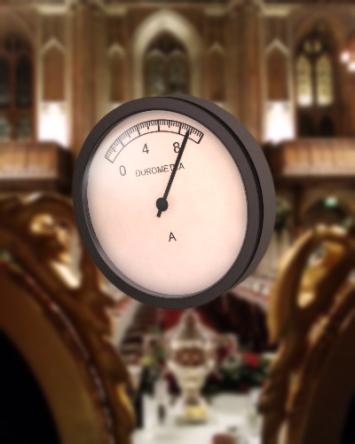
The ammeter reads 9; A
